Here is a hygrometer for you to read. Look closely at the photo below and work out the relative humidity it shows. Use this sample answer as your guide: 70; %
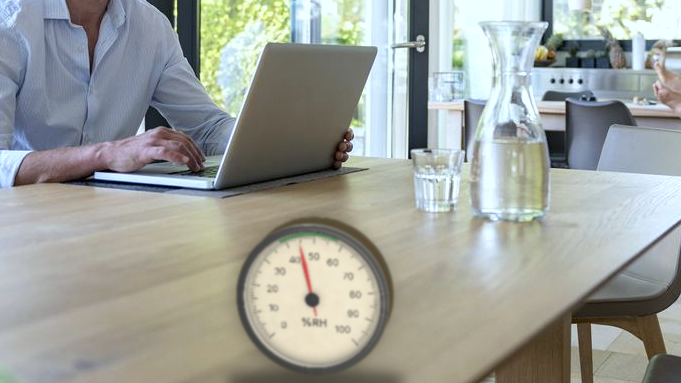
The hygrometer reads 45; %
